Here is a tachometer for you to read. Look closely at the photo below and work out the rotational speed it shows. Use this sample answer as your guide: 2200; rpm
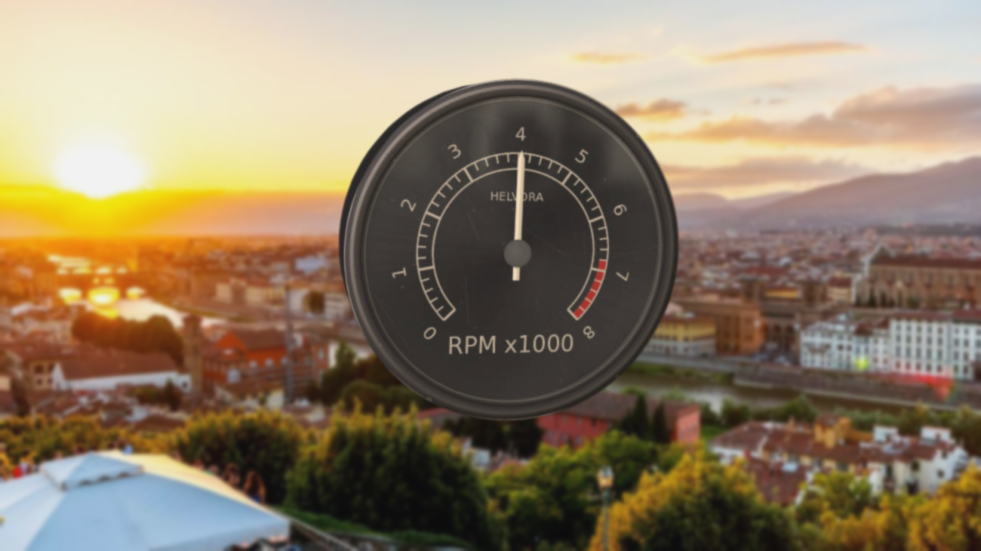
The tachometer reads 4000; rpm
